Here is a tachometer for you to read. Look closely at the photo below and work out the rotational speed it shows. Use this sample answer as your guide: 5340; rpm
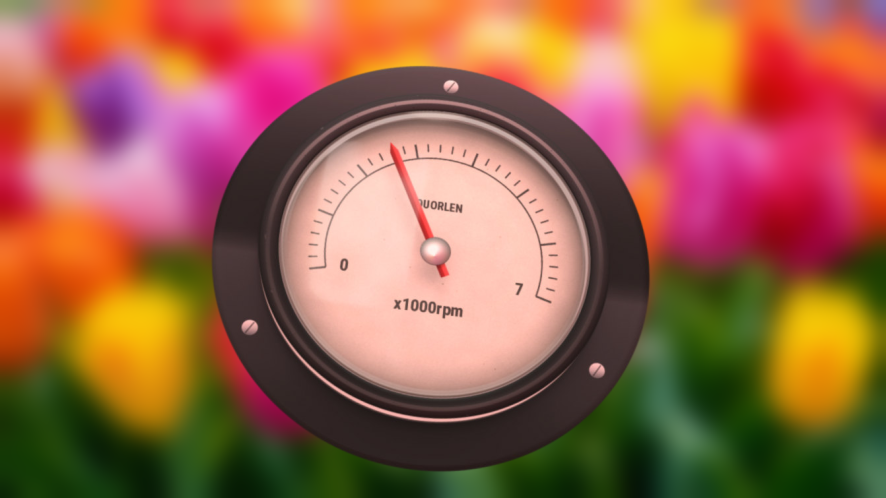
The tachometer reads 2600; rpm
